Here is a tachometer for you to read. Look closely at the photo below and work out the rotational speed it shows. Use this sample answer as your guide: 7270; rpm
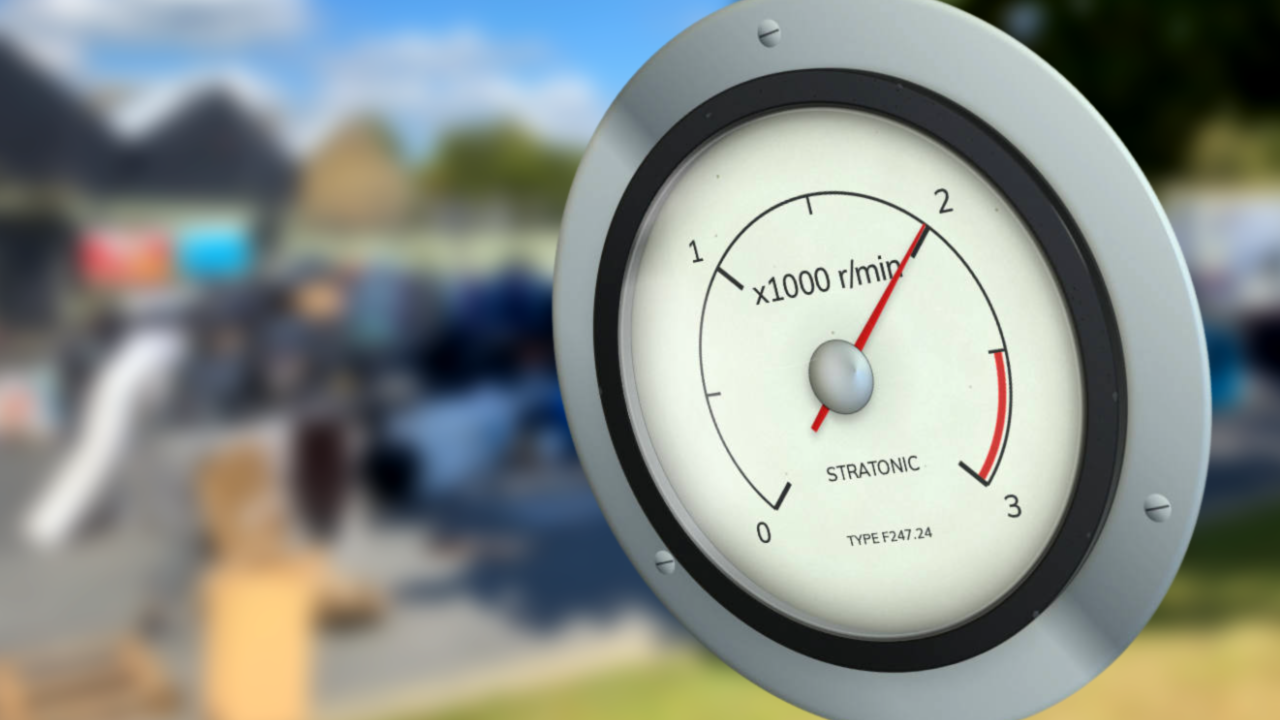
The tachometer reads 2000; rpm
